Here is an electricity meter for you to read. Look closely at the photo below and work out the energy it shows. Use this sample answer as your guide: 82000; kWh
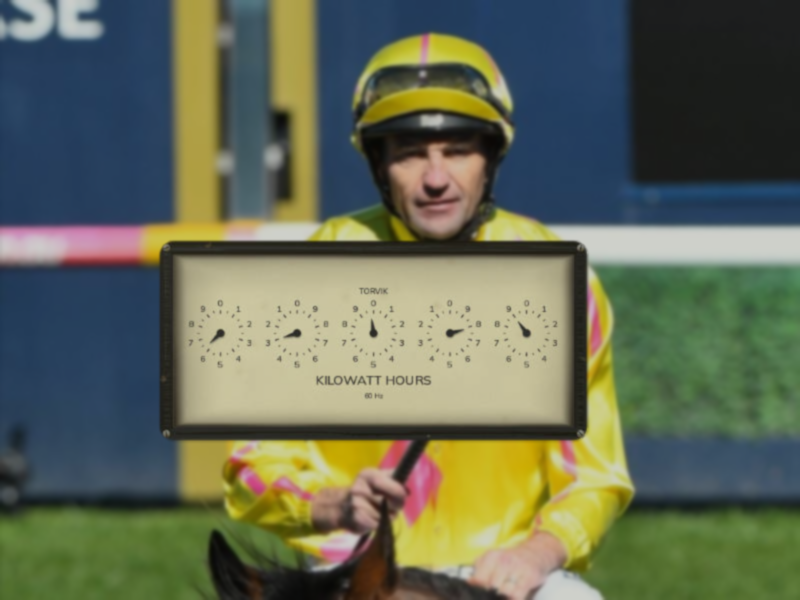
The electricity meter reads 62979; kWh
